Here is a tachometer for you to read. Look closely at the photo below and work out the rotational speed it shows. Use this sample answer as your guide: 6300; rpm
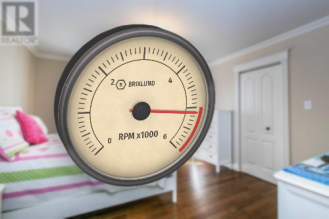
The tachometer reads 5100; rpm
